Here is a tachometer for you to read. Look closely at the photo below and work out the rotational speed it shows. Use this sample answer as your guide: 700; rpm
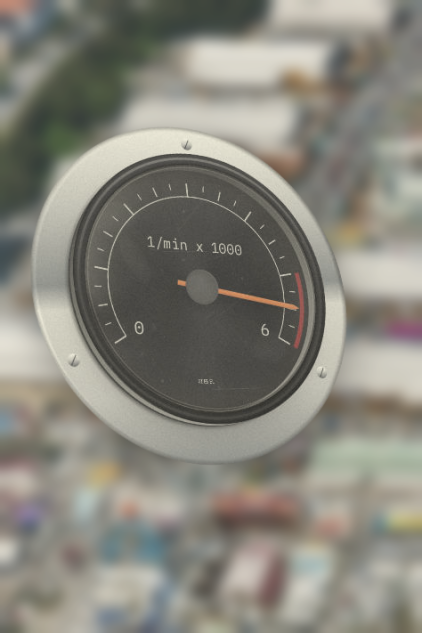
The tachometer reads 5500; rpm
